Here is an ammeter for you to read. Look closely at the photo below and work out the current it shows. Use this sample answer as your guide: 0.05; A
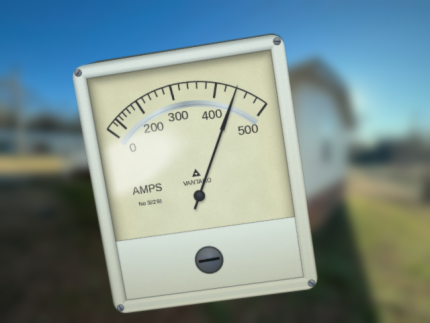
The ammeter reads 440; A
